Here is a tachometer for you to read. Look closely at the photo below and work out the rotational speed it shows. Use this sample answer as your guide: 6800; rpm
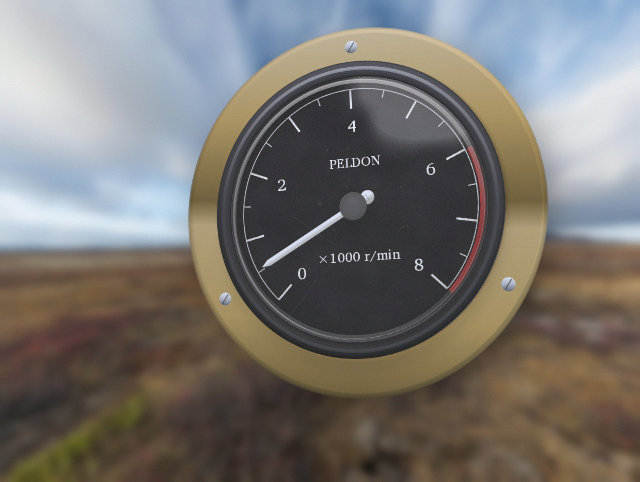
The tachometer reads 500; rpm
